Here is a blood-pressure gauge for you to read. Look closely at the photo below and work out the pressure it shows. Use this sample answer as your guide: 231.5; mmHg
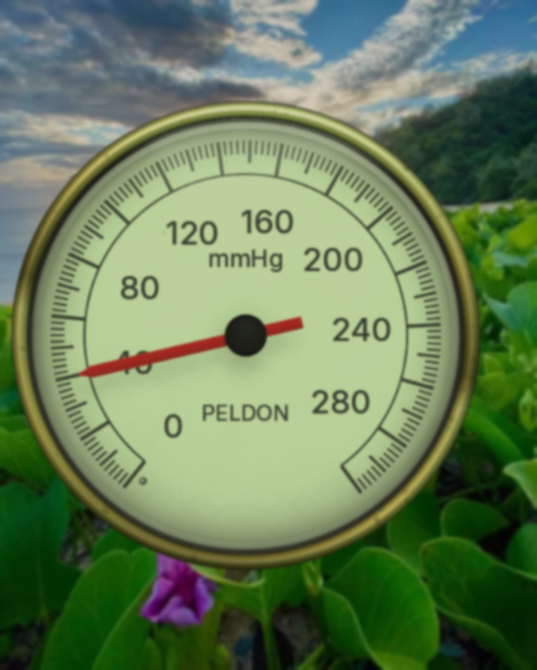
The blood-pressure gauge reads 40; mmHg
